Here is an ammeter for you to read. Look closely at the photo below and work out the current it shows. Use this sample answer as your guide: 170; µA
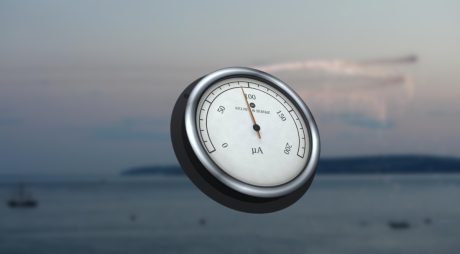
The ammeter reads 90; µA
